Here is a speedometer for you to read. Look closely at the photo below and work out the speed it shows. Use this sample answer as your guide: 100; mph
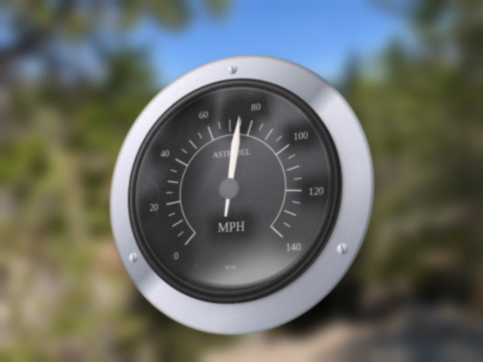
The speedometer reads 75; mph
